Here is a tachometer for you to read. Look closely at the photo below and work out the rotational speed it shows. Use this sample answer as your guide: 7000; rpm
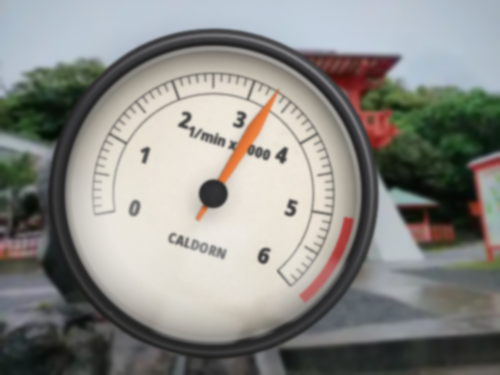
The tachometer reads 3300; rpm
